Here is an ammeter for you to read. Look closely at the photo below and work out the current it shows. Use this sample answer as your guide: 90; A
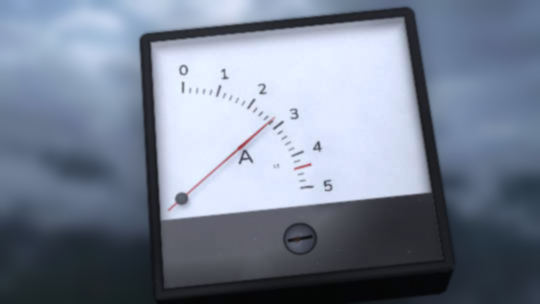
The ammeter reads 2.8; A
